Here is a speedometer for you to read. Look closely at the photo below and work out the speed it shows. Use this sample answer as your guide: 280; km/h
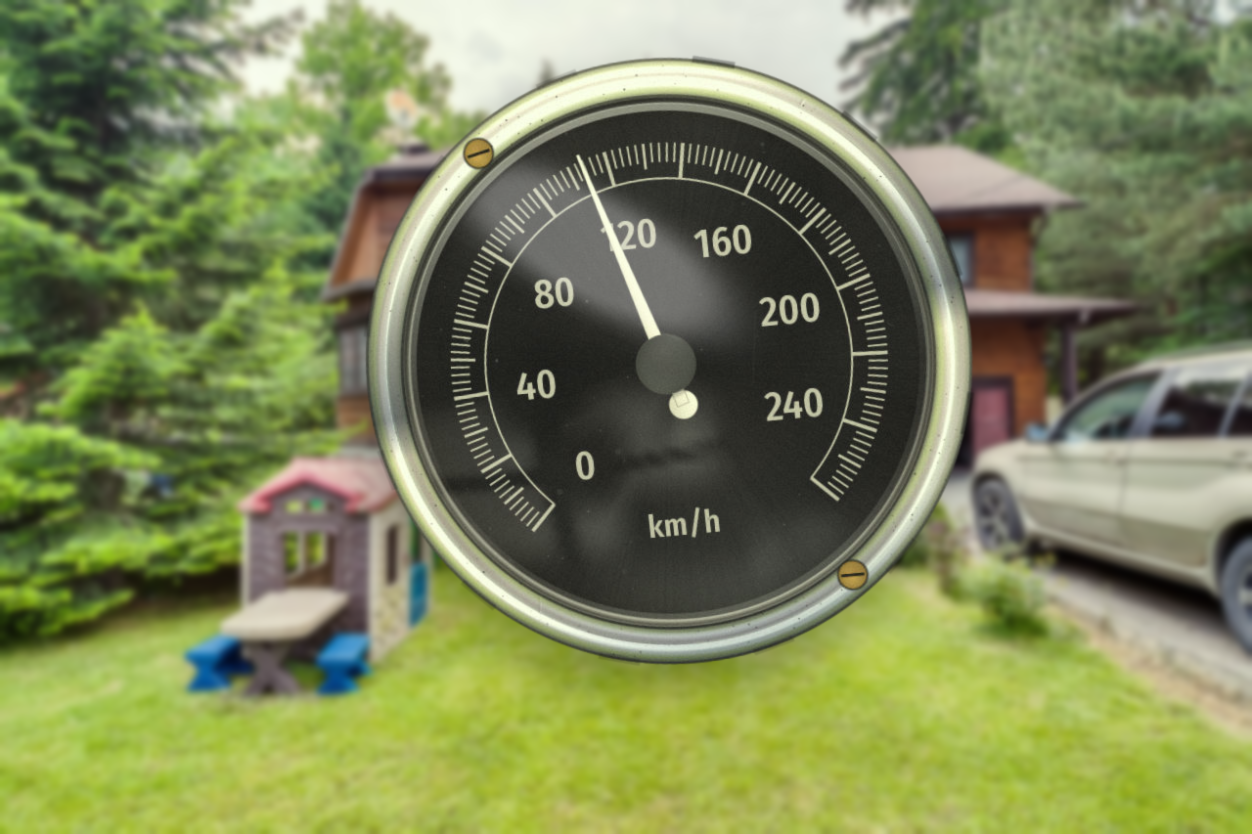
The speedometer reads 114; km/h
